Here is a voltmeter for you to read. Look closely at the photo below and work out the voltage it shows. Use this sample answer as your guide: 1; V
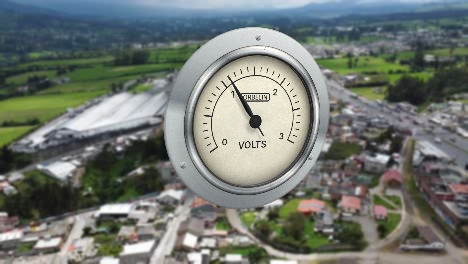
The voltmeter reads 1.1; V
